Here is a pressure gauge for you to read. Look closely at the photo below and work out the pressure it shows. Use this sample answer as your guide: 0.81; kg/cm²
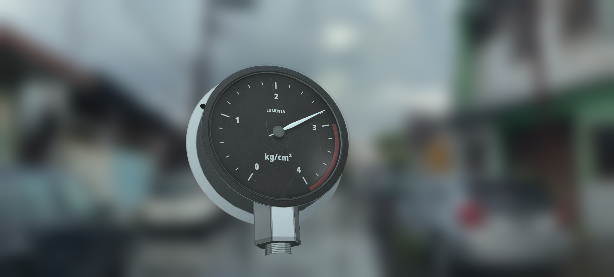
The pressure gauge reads 2.8; kg/cm²
